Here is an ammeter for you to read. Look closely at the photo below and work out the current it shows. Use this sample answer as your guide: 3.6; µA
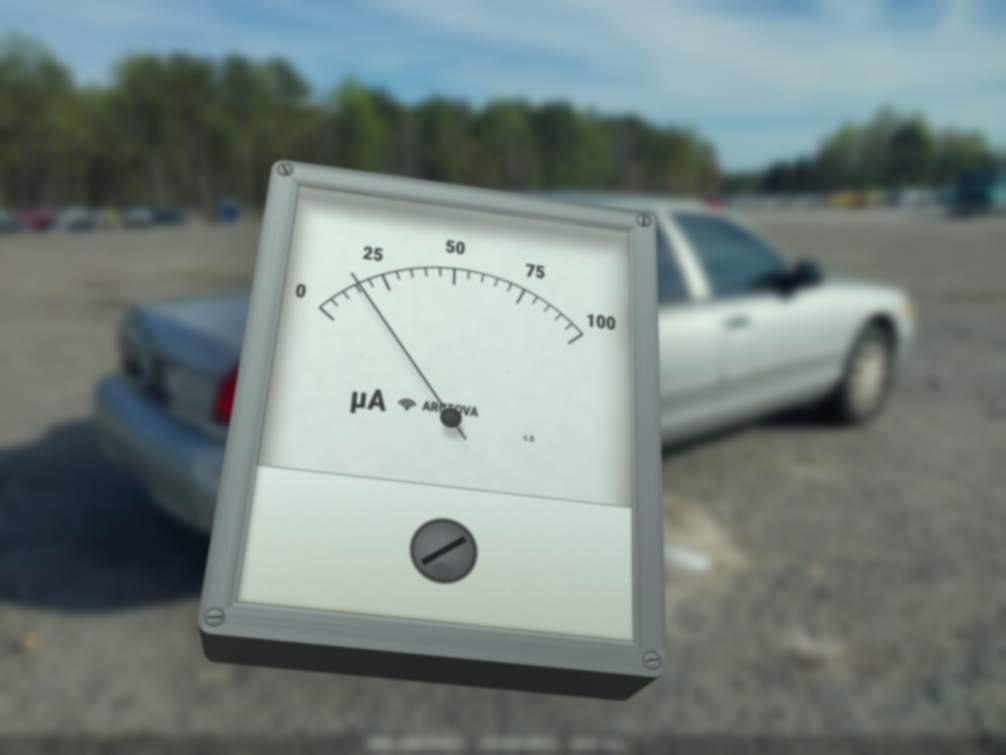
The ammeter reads 15; µA
